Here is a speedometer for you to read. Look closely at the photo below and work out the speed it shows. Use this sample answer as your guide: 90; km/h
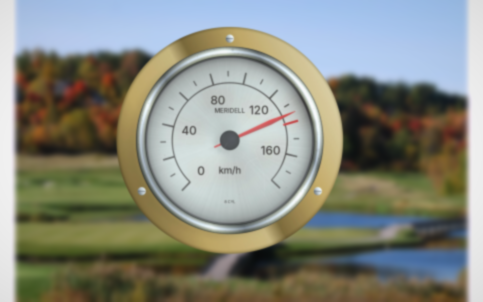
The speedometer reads 135; km/h
